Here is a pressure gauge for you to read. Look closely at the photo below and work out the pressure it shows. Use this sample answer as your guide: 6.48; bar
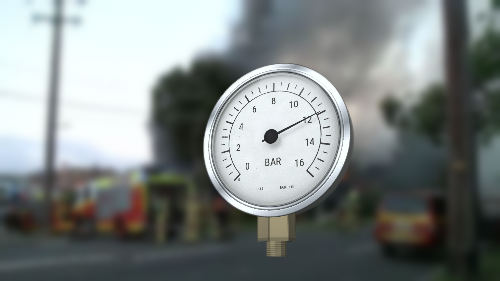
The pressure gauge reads 12; bar
